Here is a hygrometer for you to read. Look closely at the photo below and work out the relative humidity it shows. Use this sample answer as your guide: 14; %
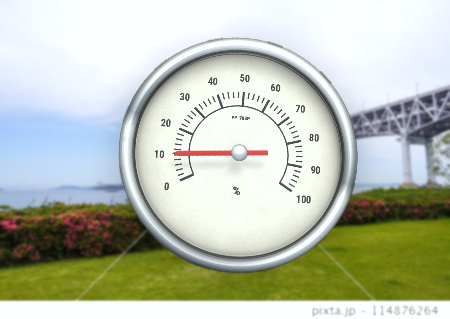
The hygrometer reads 10; %
